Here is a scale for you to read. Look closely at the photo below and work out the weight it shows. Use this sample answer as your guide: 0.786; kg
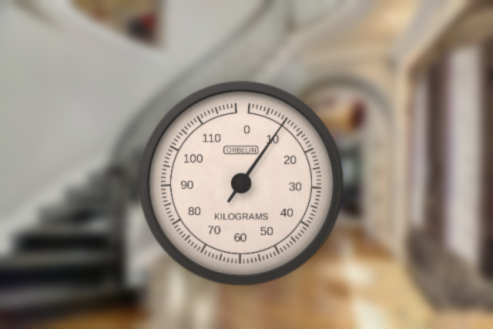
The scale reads 10; kg
